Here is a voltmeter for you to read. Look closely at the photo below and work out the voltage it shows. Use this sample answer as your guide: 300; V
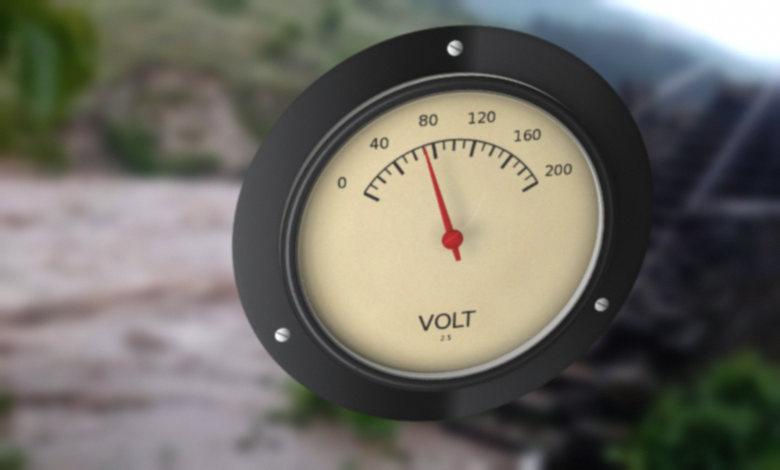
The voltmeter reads 70; V
